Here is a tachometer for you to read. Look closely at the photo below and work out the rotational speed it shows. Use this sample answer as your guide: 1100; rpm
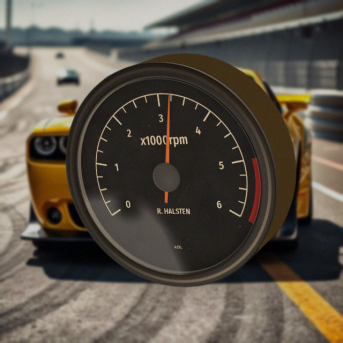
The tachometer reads 3250; rpm
